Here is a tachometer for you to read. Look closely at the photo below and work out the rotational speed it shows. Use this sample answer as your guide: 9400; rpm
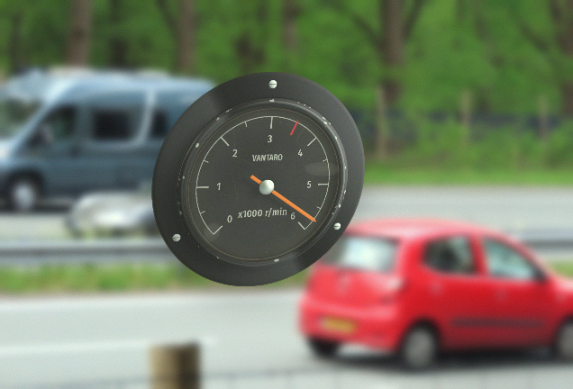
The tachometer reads 5750; rpm
